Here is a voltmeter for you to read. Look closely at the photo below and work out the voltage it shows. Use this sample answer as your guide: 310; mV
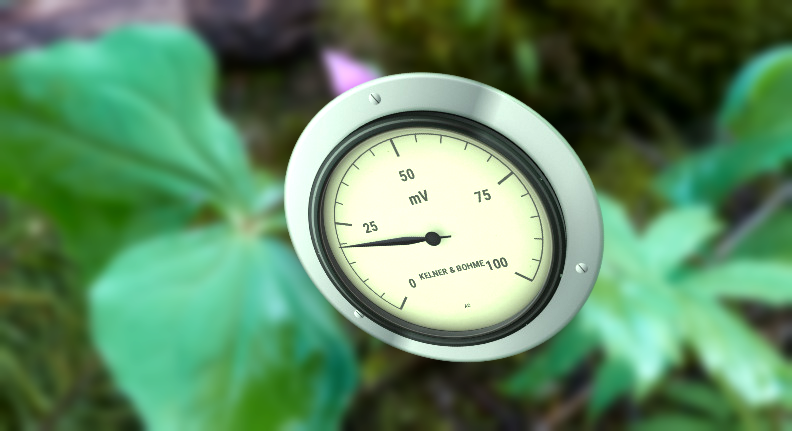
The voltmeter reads 20; mV
